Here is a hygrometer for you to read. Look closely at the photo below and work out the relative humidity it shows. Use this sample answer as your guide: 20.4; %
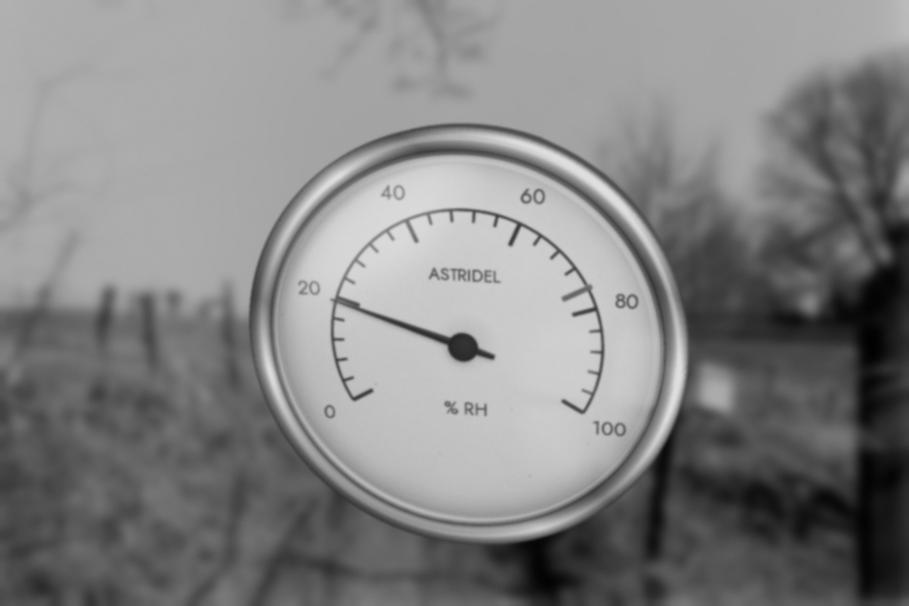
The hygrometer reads 20; %
